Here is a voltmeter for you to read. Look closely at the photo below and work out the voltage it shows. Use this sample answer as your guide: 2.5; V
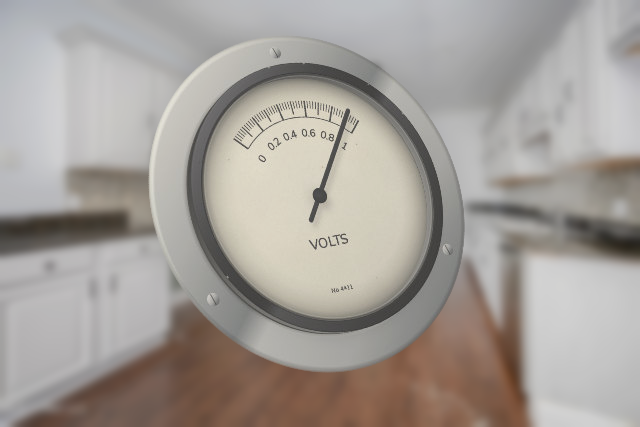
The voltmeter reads 0.9; V
